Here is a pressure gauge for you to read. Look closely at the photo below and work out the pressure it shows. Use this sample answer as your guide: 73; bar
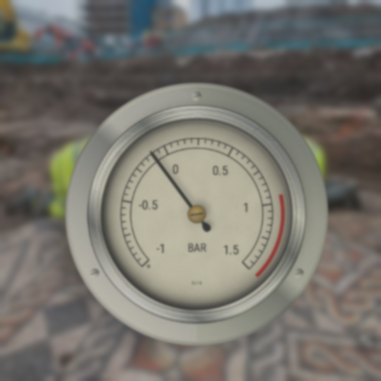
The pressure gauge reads -0.1; bar
